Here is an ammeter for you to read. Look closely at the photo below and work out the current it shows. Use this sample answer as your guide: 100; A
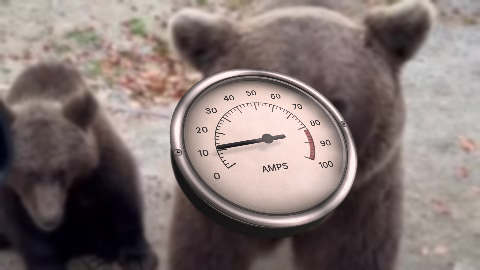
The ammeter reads 10; A
